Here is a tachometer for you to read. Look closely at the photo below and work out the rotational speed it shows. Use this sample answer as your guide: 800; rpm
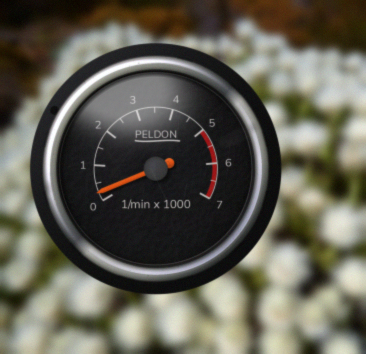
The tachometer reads 250; rpm
